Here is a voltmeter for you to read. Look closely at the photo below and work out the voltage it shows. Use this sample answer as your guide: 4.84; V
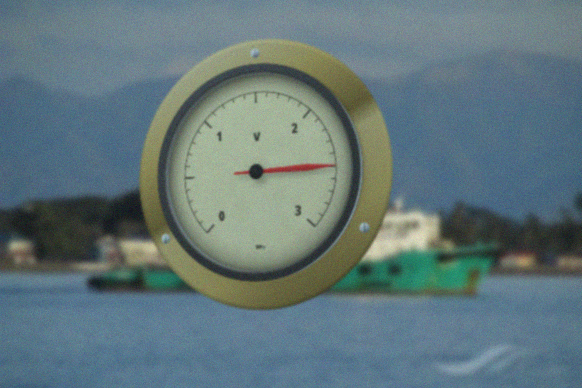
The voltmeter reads 2.5; V
